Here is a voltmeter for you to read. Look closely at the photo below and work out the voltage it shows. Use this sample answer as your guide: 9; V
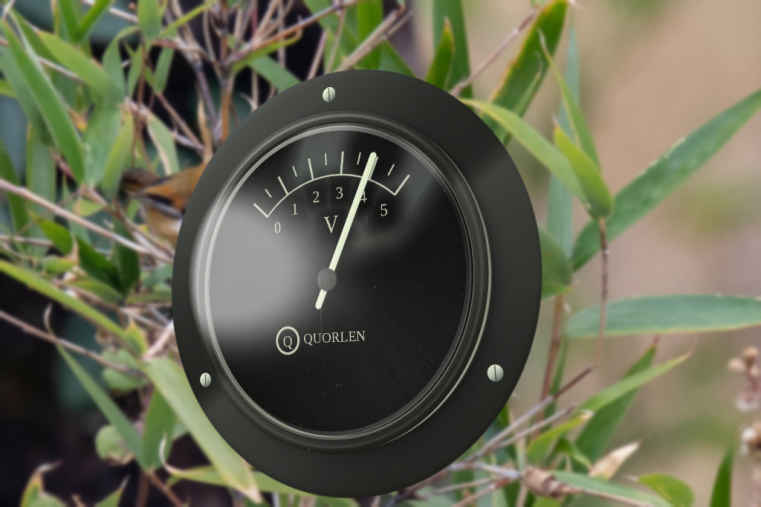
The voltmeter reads 4; V
